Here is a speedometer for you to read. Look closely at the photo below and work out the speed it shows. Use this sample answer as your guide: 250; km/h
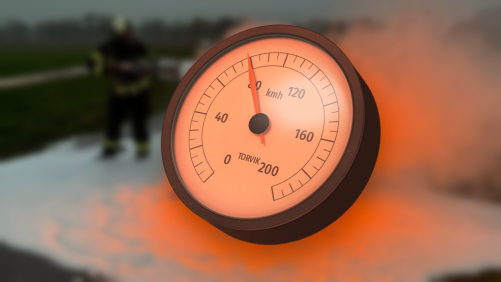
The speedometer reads 80; km/h
